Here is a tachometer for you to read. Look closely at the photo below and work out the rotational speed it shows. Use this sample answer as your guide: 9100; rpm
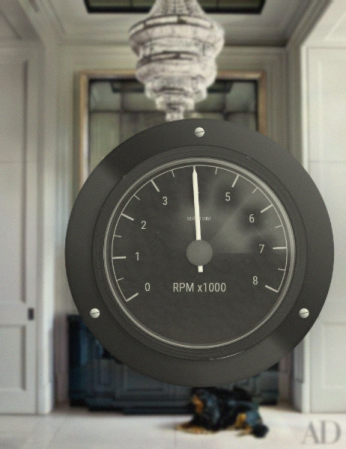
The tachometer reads 4000; rpm
